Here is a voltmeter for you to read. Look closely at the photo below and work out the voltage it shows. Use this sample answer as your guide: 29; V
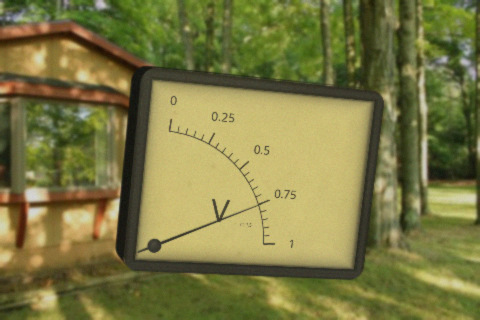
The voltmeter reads 0.75; V
